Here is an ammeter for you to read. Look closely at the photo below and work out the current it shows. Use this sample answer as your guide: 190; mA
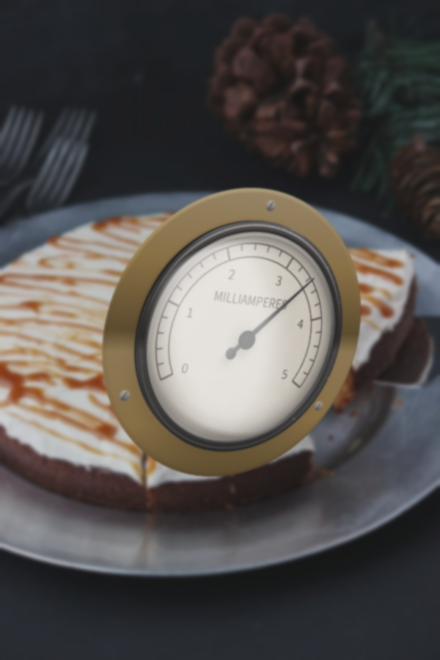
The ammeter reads 3.4; mA
